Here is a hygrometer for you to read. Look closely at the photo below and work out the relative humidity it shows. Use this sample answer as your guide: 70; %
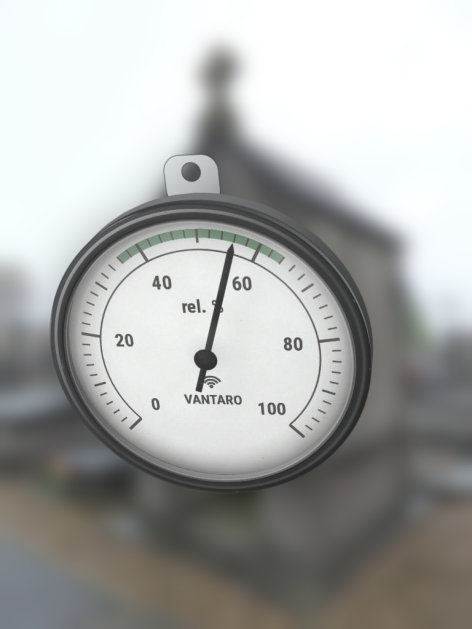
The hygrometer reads 56; %
